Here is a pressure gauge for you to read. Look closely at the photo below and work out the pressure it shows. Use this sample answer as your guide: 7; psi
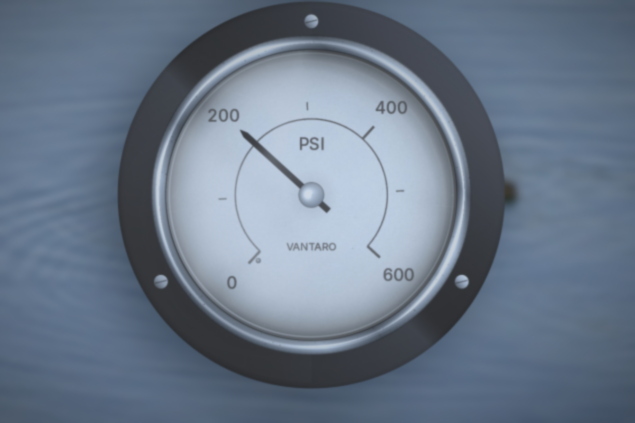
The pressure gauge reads 200; psi
